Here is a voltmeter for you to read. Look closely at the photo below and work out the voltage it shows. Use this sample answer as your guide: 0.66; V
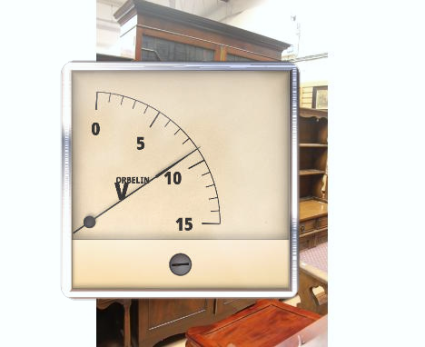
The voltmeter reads 9; V
